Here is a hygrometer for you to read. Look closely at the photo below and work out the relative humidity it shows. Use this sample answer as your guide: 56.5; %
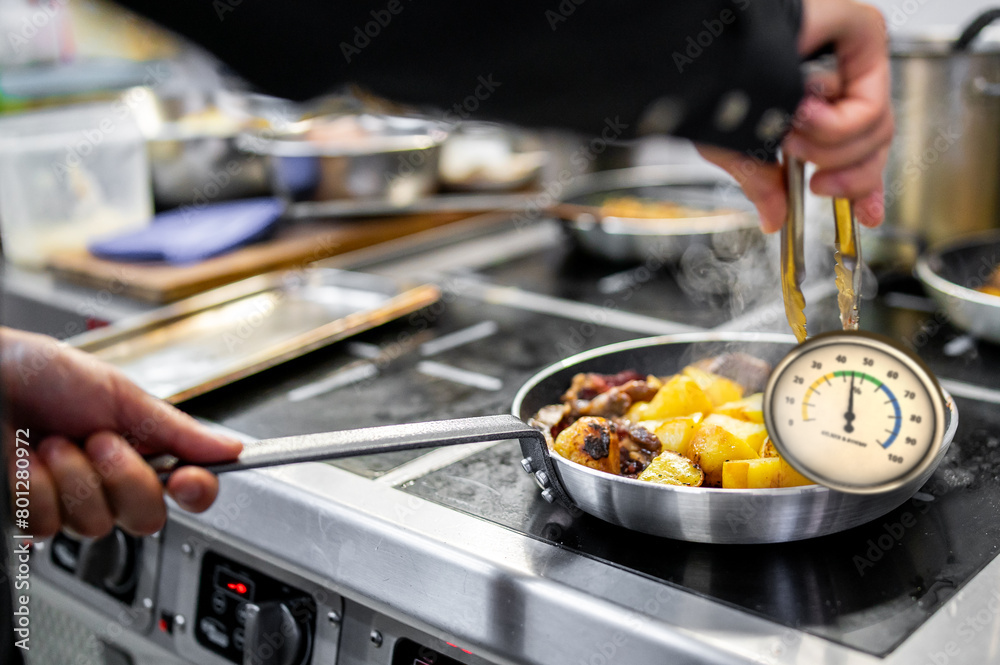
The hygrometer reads 45; %
